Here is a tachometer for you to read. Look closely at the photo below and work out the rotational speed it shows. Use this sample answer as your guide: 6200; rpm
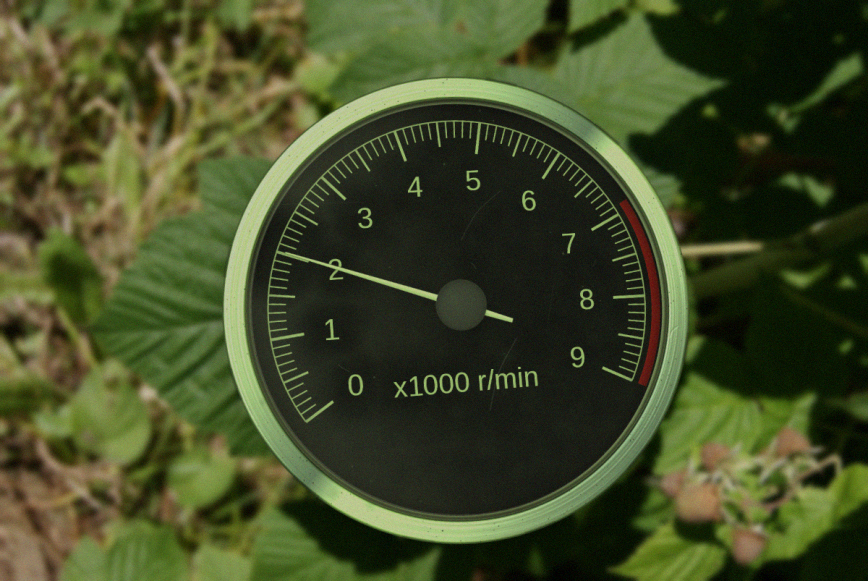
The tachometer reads 2000; rpm
